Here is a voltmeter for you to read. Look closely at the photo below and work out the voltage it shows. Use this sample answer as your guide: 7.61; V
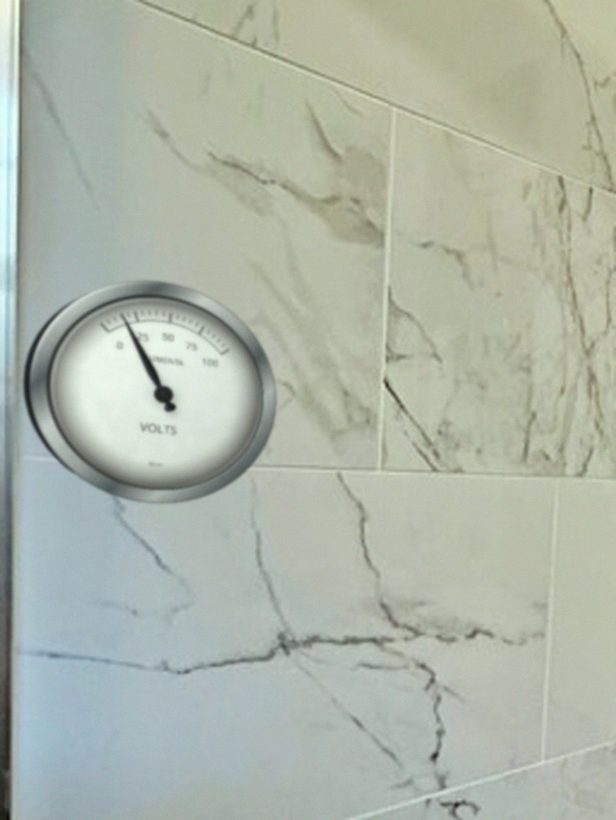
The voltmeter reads 15; V
